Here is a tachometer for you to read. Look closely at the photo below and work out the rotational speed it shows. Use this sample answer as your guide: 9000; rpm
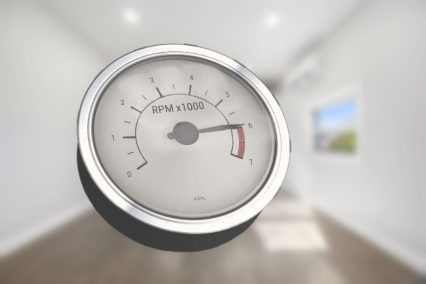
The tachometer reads 6000; rpm
